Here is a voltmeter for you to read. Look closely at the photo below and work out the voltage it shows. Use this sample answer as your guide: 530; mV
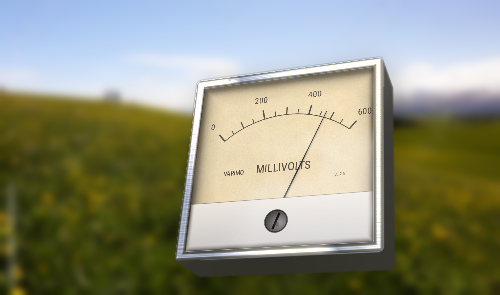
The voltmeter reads 475; mV
